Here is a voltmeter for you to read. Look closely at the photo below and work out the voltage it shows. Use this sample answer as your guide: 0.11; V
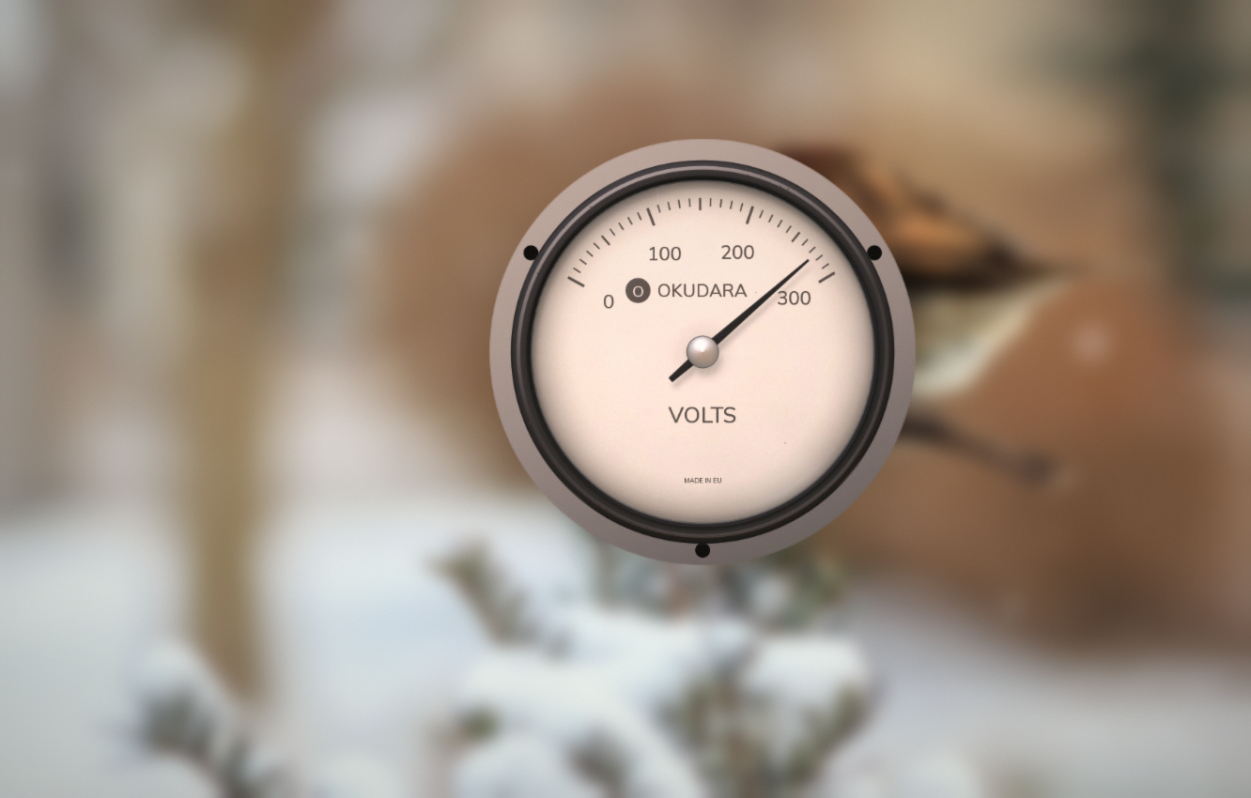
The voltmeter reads 275; V
